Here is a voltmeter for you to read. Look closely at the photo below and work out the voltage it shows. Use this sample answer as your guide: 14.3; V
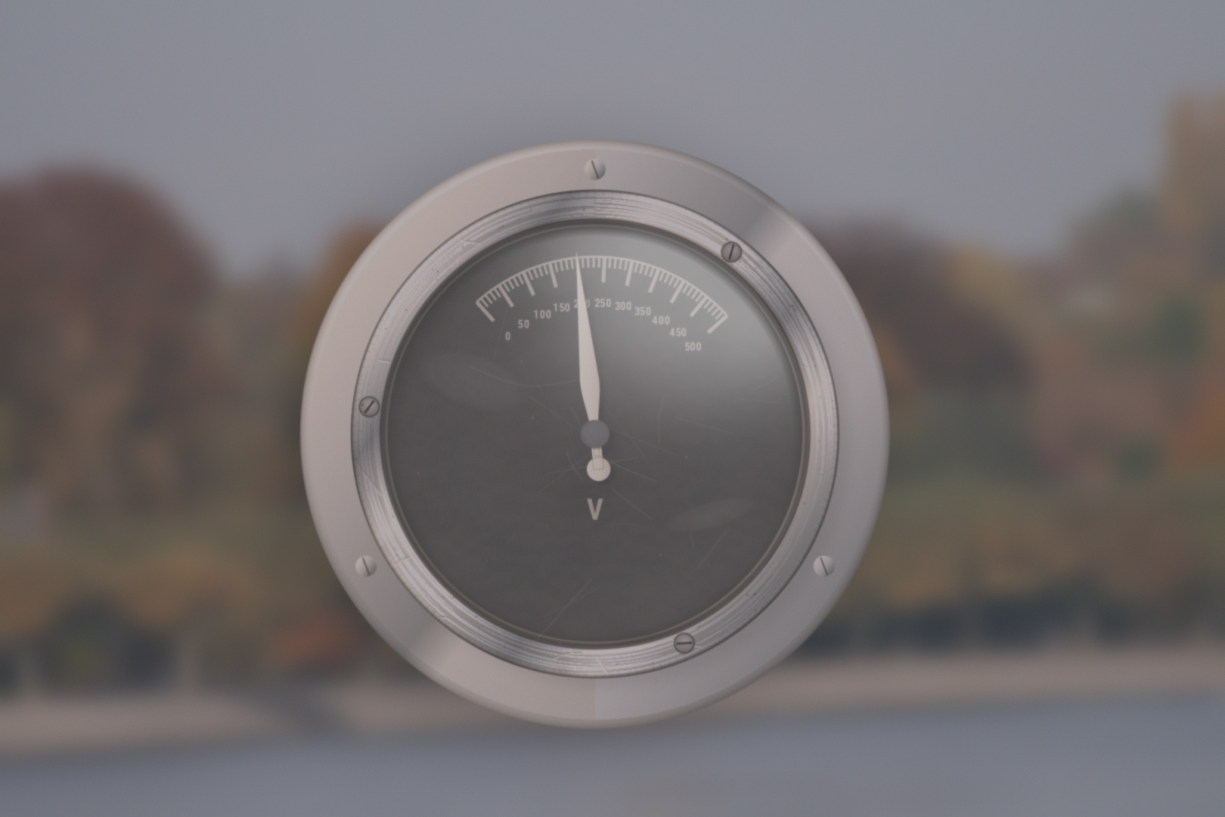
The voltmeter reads 200; V
